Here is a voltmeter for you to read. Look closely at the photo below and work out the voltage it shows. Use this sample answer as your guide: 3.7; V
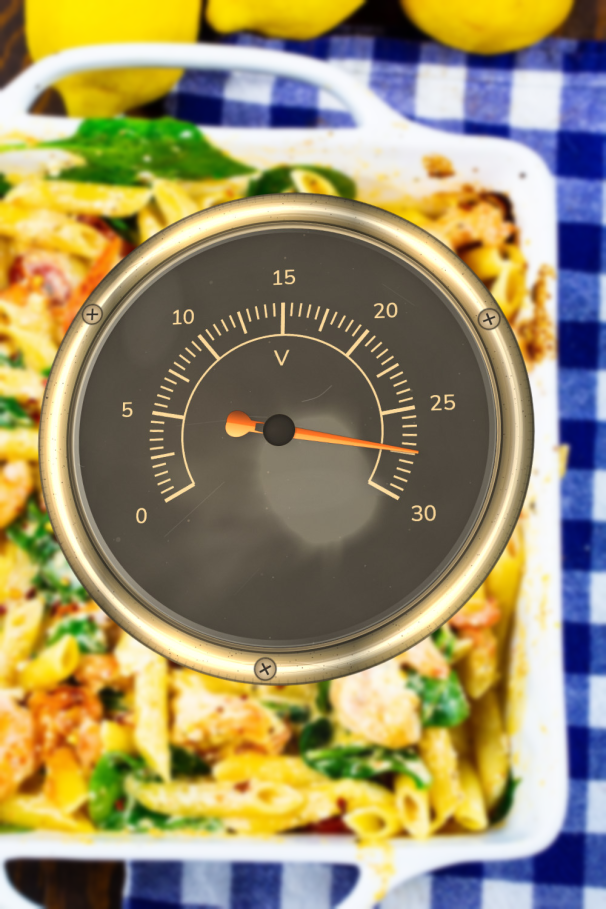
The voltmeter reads 27.5; V
